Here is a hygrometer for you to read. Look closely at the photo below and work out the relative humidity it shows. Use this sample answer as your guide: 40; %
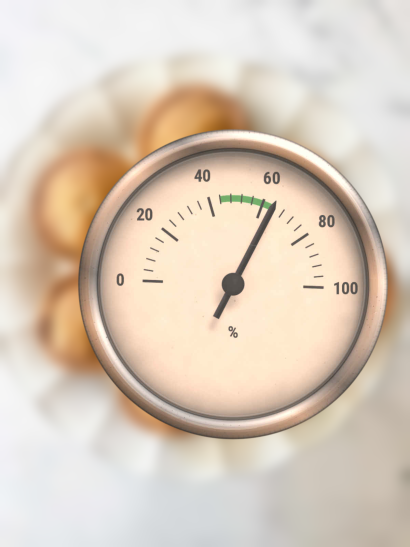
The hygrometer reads 64; %
